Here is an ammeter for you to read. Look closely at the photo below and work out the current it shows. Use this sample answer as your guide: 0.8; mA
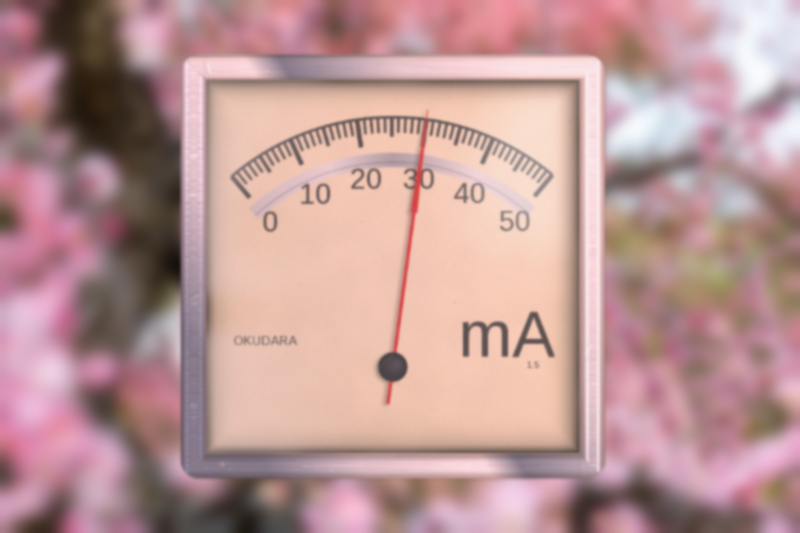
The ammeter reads 30; mA
